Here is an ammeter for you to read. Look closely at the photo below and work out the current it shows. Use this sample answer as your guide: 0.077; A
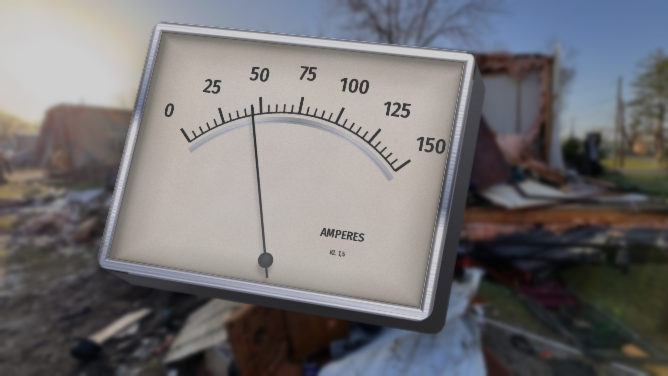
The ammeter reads 45; A
